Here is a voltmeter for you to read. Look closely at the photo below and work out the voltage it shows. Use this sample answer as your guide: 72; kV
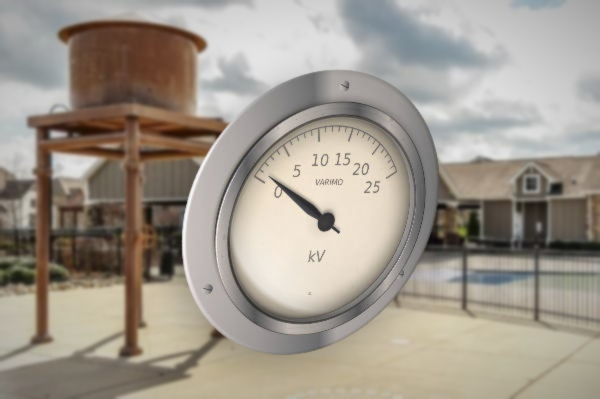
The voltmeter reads 1; kV
